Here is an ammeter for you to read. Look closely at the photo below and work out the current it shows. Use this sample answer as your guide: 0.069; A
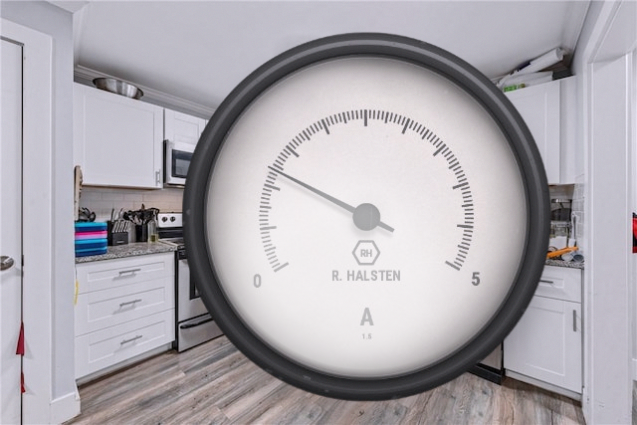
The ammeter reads 1.2; A
